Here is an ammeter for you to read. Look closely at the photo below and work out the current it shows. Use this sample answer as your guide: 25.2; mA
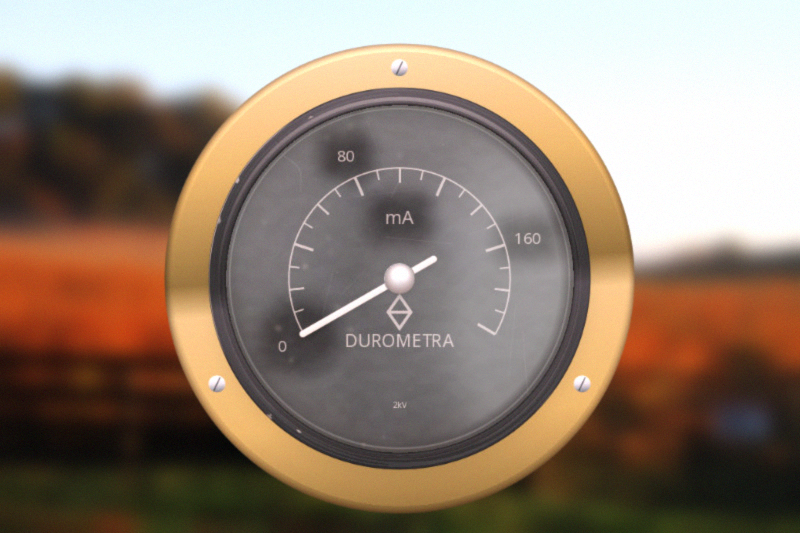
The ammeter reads 0; mA
